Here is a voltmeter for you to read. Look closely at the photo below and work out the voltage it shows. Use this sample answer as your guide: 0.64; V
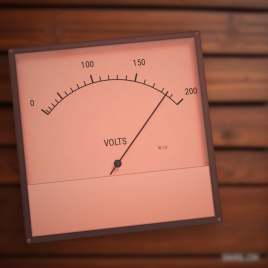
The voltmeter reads 185; V
